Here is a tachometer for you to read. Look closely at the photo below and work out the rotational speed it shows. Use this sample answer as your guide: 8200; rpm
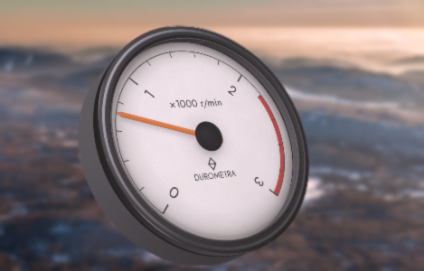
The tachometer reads 700; rpm
